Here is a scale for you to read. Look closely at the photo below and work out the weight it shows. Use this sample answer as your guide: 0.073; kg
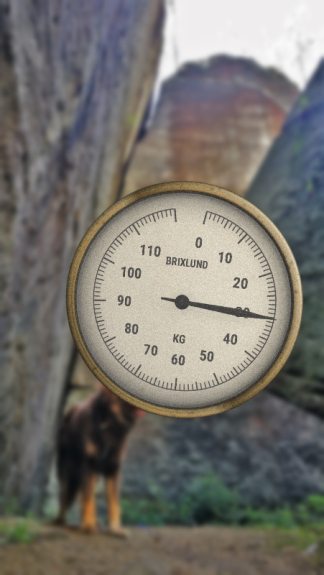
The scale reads 30; kg
